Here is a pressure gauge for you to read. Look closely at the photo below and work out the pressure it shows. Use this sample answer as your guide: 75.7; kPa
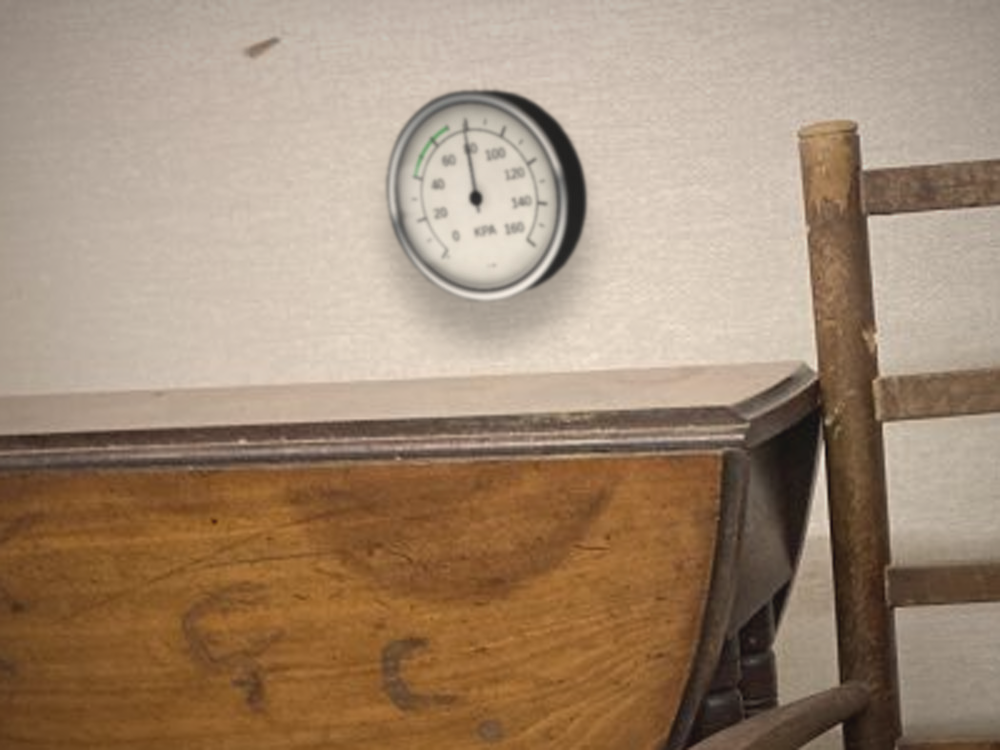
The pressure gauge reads 80; kPa
